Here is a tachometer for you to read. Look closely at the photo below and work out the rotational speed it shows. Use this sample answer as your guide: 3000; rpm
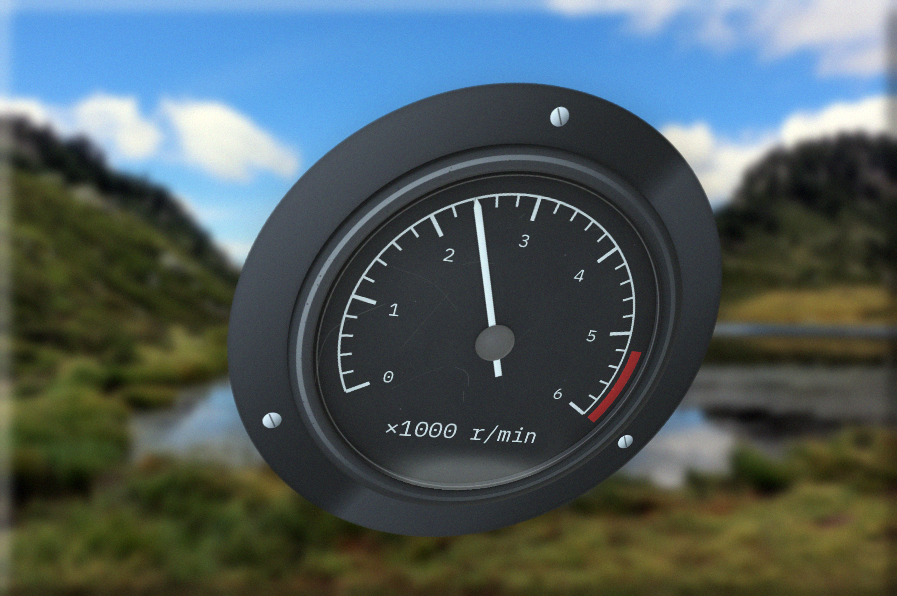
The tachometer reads 2400; rpm
